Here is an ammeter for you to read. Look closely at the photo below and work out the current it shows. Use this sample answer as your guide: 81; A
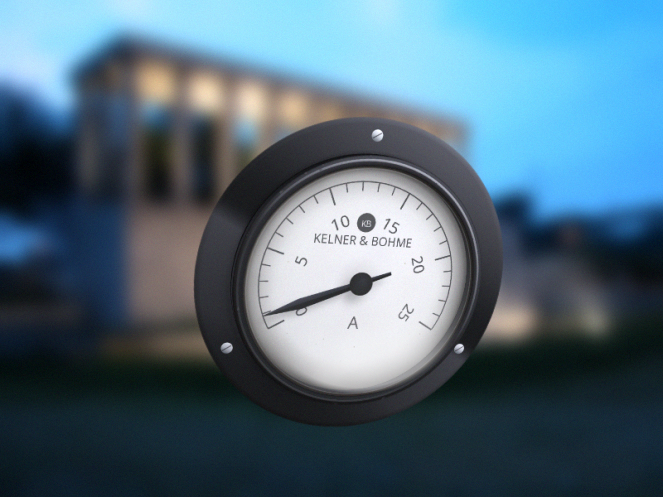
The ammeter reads 1; A
